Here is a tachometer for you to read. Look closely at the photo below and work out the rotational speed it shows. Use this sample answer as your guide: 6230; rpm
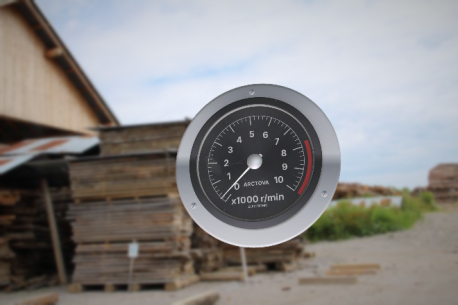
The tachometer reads 200; rpm
